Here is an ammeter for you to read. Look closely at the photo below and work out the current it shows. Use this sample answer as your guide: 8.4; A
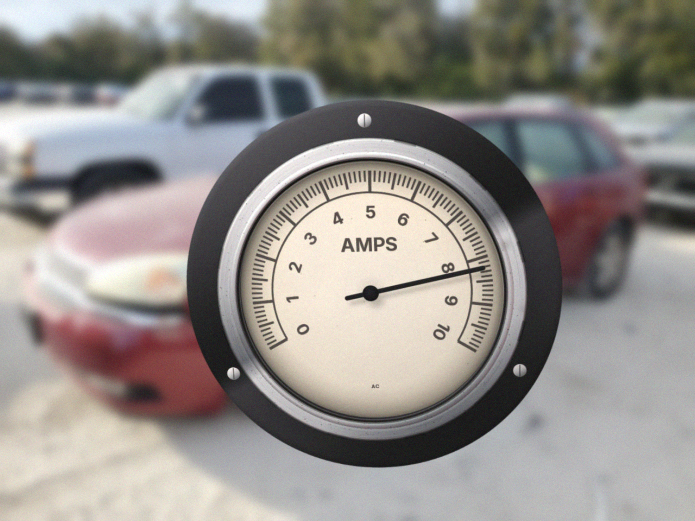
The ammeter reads 8.2; A
